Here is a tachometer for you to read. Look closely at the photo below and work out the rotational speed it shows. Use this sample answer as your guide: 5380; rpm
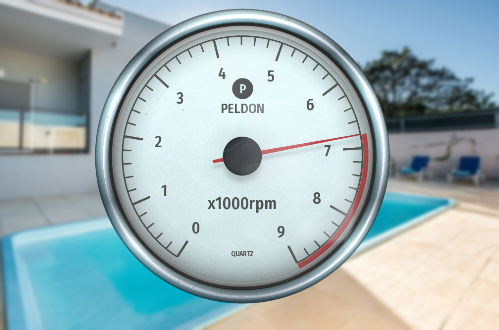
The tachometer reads 6800; rpm
